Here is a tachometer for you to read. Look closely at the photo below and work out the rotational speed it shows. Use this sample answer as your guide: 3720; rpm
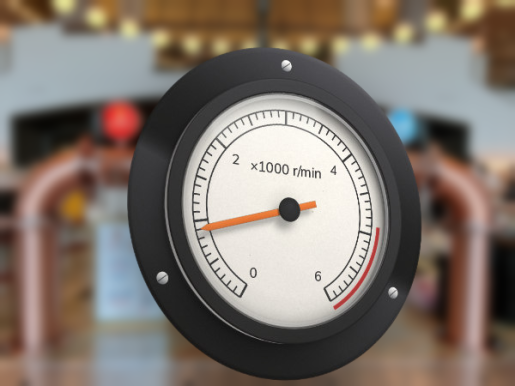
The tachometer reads 900; rpm
